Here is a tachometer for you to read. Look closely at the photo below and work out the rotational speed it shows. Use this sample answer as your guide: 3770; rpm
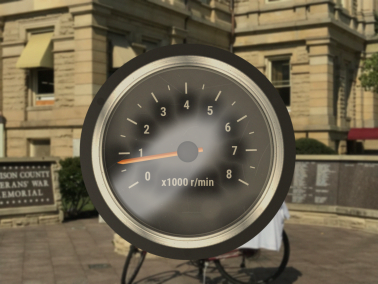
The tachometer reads 750; rpm
